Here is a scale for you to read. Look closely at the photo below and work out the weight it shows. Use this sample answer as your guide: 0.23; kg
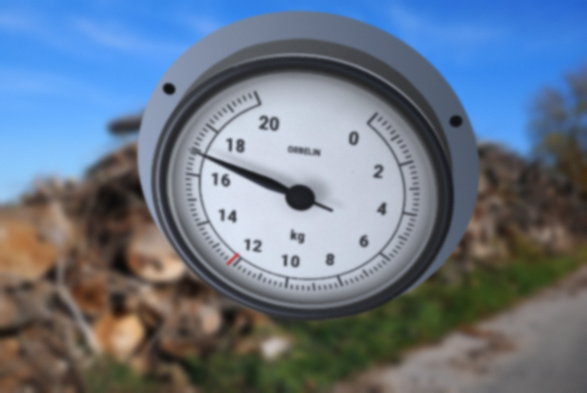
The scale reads 17; kg
